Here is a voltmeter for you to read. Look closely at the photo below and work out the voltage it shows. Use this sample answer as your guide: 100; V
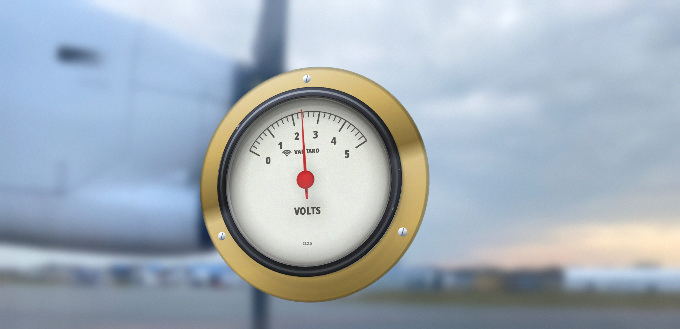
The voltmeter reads 2.4; V
